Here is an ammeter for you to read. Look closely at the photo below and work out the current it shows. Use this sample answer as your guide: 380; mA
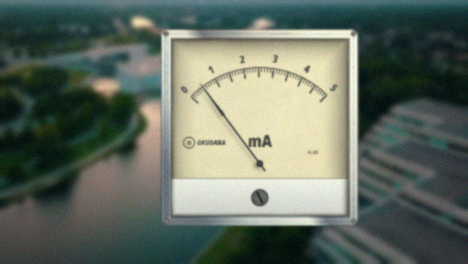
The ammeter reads 0.5; mA
